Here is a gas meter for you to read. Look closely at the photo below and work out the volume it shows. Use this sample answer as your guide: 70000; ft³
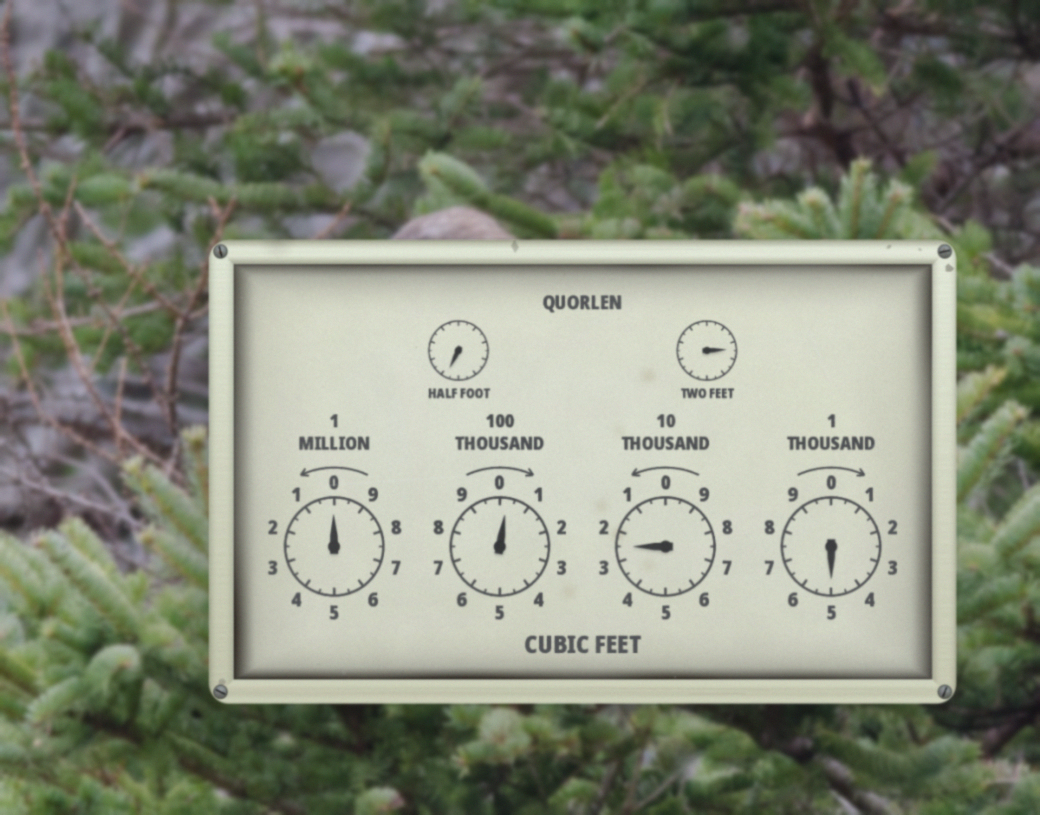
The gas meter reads 2500; ft³
